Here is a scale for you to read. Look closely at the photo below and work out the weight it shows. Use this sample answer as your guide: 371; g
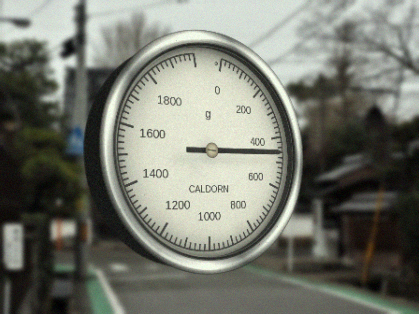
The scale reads 460; g
